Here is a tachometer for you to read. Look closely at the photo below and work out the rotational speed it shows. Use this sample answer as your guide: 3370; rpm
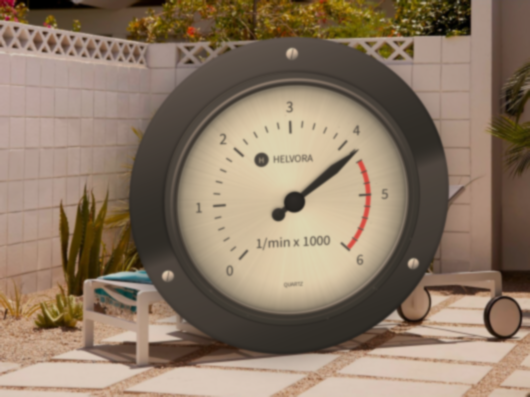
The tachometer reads 4200; rpm
